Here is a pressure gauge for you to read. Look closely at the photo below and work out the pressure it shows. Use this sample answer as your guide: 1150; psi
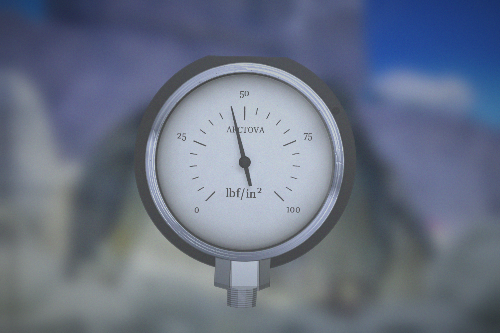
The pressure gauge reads 45; psi
